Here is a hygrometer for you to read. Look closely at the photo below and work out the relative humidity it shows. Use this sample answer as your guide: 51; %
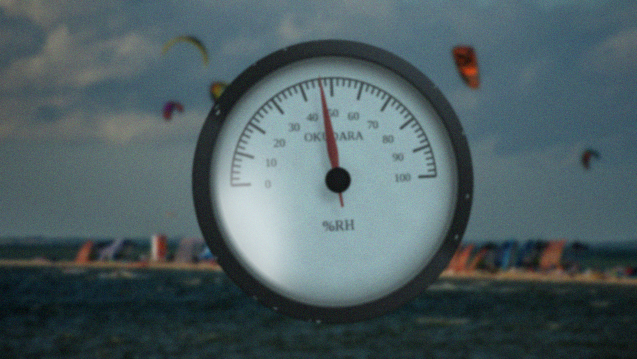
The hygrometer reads 46; %
